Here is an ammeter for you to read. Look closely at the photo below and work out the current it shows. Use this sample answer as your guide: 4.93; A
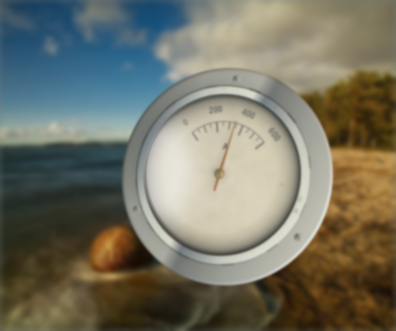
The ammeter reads 350; A
